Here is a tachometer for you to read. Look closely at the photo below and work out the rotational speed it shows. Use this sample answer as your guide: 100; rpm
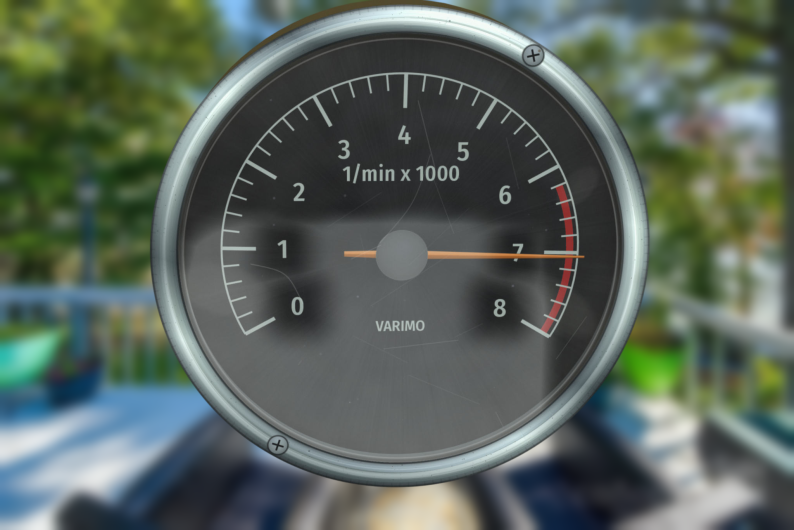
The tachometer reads 7000; rpm
